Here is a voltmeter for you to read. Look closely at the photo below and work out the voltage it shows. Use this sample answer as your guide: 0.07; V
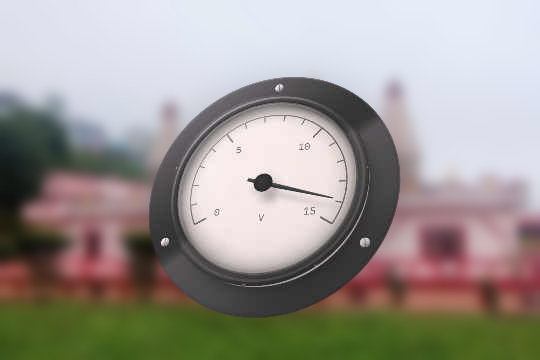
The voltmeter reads 14; V
